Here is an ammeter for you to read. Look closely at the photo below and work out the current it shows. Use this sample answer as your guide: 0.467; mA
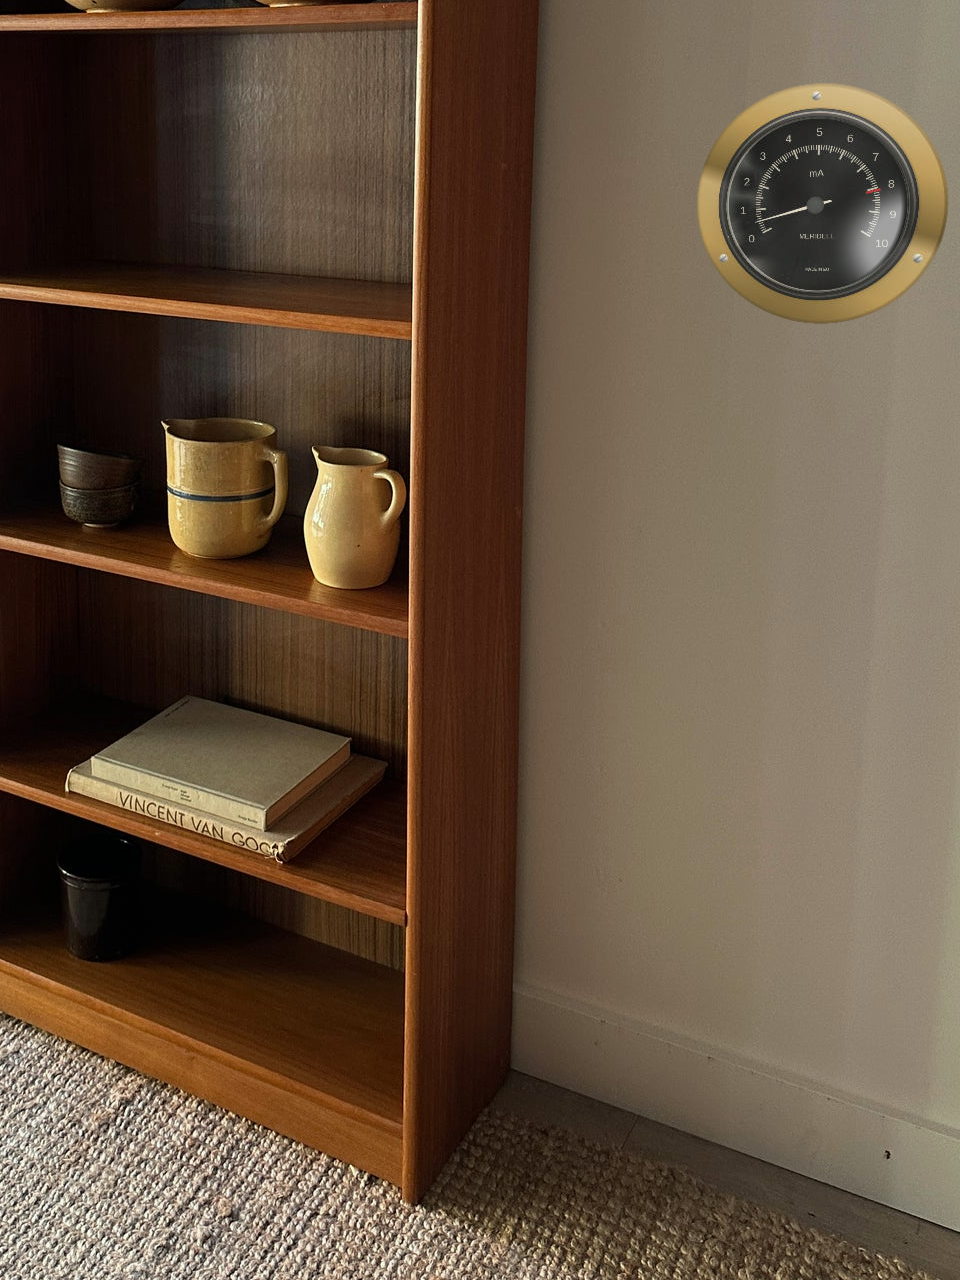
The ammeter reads 0.5; mA
